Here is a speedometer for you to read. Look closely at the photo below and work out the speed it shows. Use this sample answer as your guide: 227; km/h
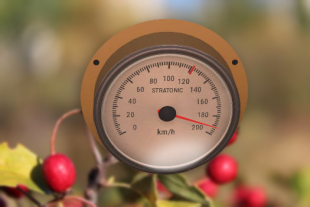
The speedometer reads 190; km/h
